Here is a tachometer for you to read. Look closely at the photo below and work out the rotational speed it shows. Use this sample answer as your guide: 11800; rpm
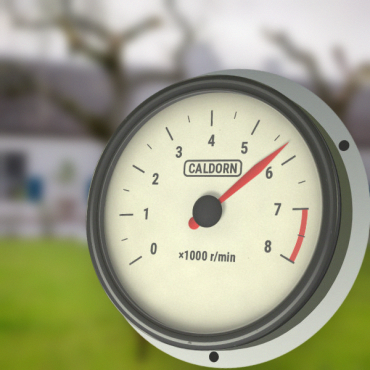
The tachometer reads 5750; rpm
